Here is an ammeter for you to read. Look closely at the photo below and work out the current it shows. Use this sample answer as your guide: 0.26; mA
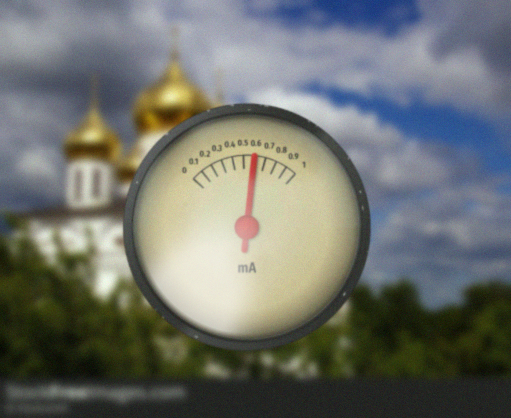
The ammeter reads 0.6; mA
